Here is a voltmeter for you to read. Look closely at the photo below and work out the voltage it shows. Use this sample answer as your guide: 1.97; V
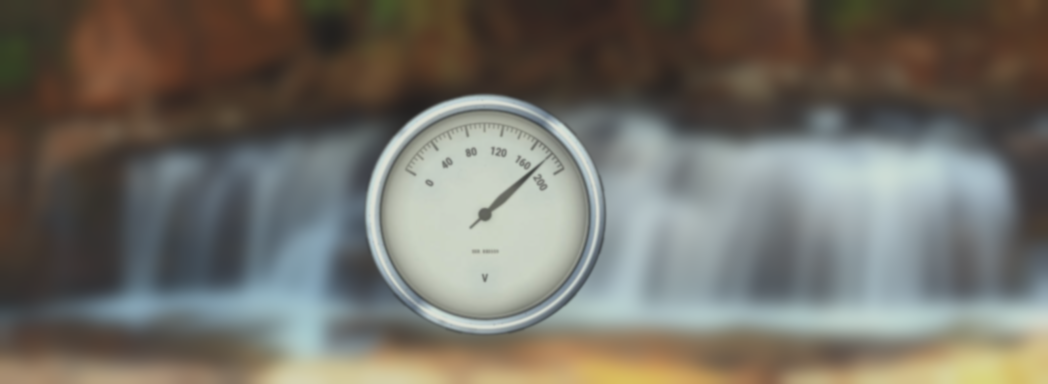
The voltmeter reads 180; V
